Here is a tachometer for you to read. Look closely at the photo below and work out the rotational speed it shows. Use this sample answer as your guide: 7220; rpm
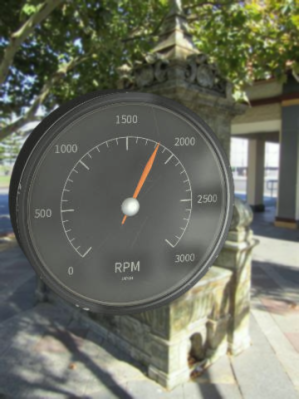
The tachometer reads 1800; rpm
